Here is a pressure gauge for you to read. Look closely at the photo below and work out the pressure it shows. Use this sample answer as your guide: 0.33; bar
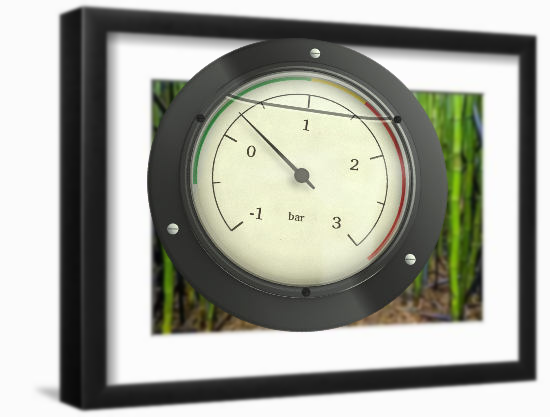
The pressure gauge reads 0.25; bar
